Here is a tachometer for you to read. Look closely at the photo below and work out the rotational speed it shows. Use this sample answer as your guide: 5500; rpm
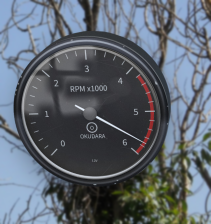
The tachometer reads 5700; rpm
